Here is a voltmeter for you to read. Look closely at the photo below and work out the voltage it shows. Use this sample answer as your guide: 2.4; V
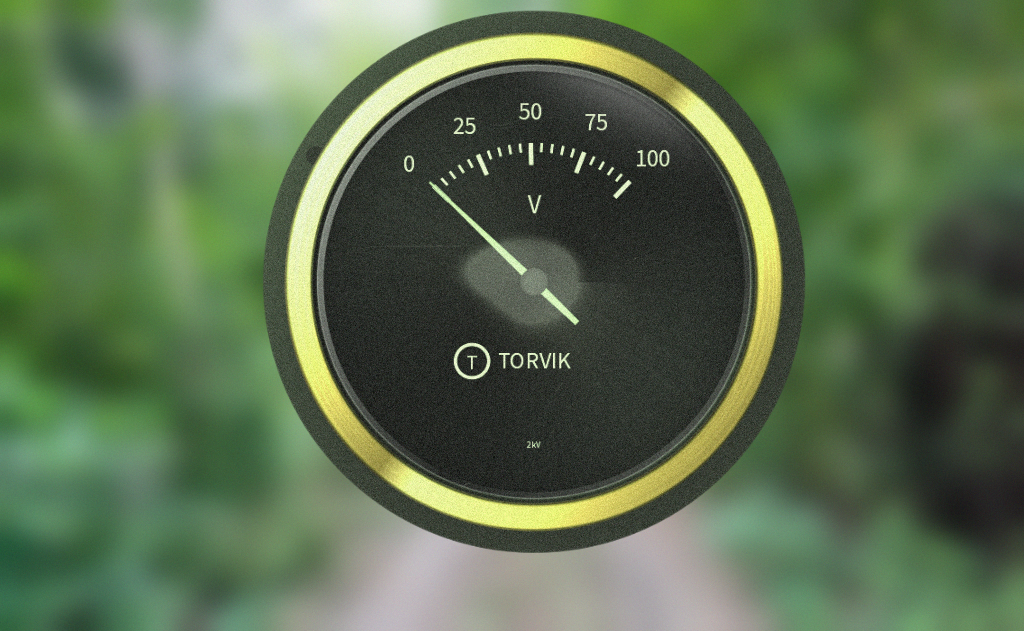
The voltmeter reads 0; V
